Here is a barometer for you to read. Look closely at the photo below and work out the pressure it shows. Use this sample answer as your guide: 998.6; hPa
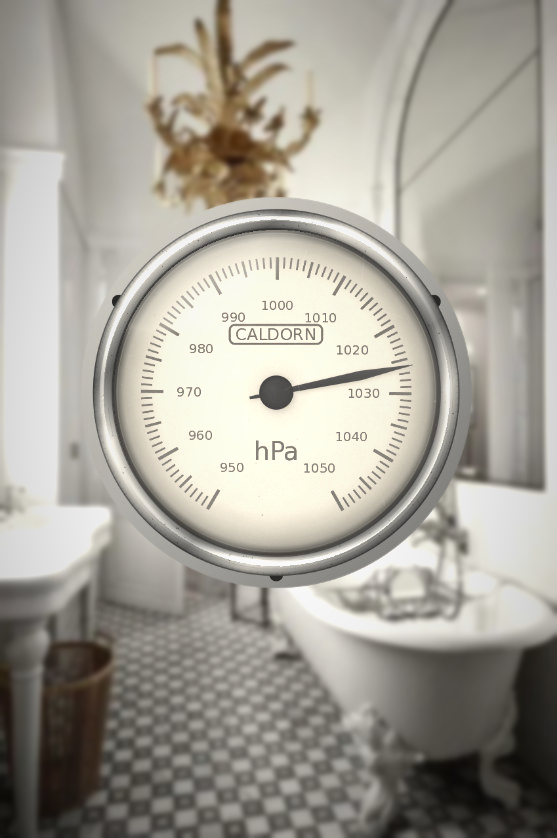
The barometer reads 1026; hPa
